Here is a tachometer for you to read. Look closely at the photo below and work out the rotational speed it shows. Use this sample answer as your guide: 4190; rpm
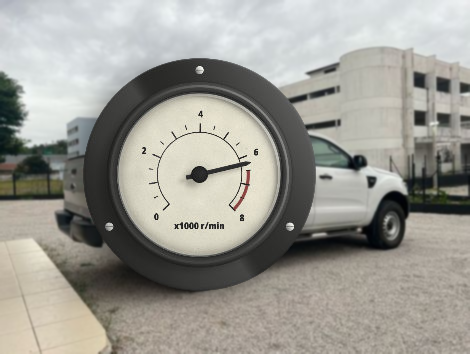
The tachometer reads 6250; rpm
